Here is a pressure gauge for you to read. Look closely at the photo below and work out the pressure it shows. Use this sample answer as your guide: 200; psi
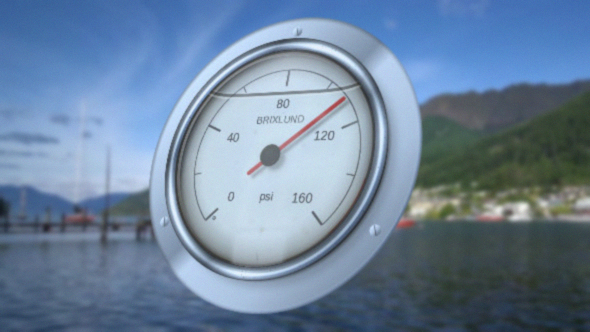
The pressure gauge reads 110; psi
